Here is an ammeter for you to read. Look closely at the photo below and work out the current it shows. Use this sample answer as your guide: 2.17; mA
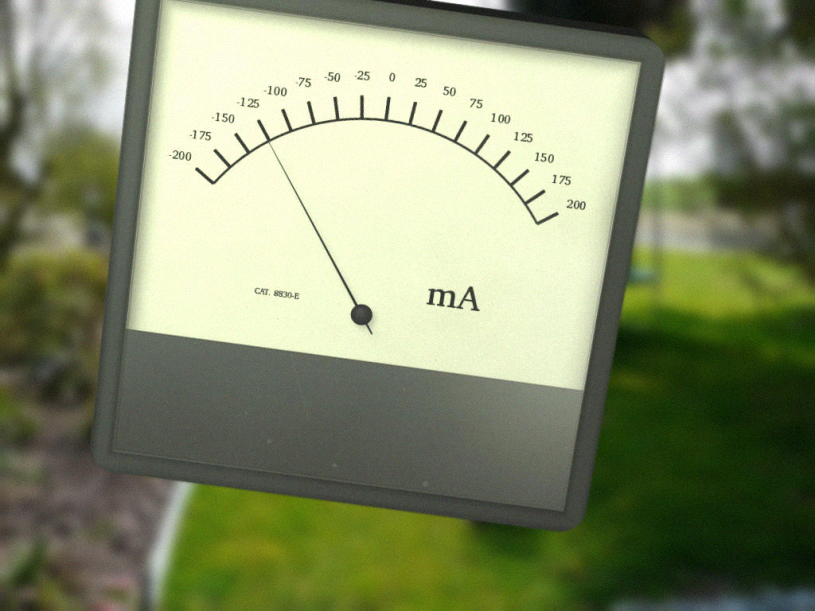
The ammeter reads -125; mA
